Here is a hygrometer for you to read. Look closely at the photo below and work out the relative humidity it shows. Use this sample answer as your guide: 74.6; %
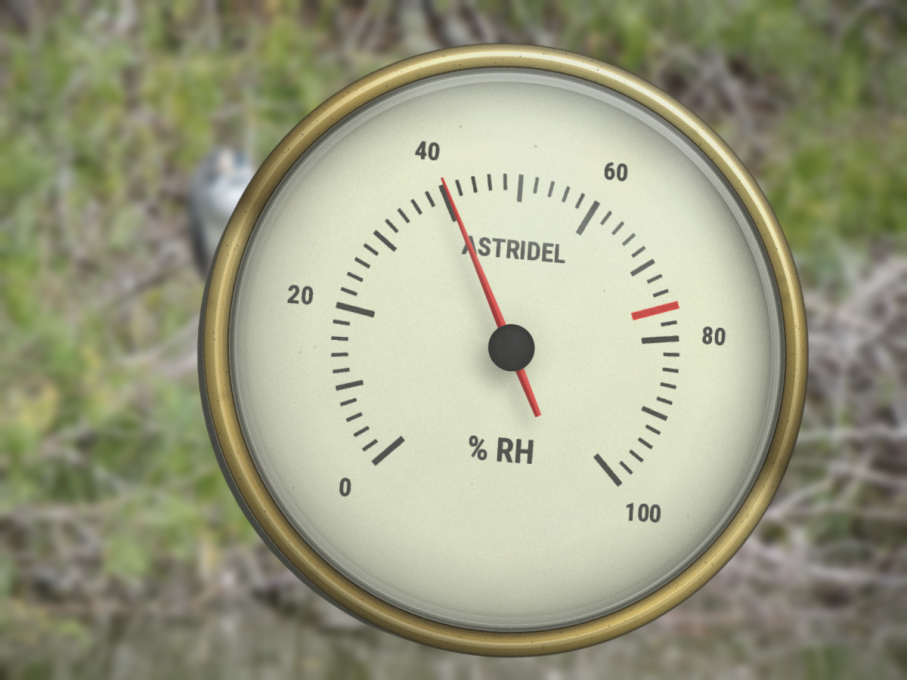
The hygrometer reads 40; %
